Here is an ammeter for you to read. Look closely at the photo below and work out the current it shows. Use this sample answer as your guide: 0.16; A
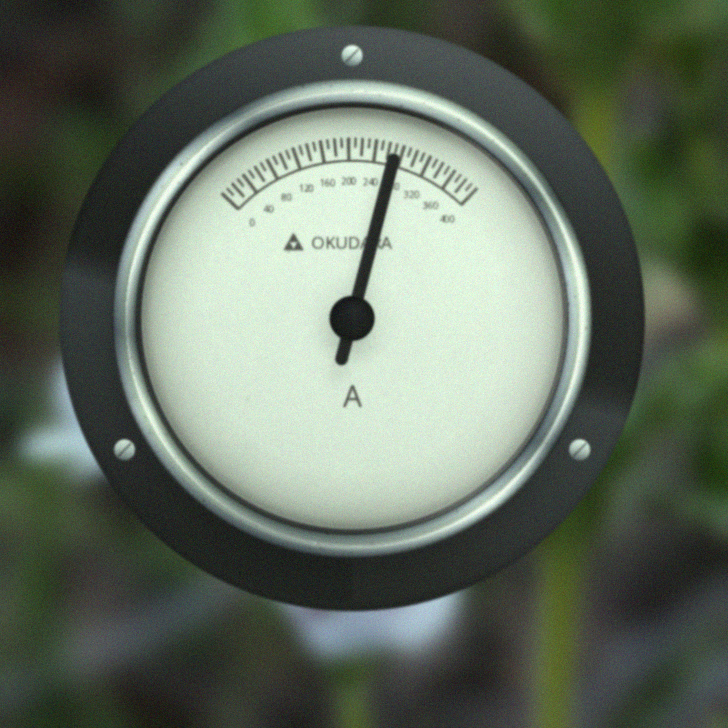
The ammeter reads 270; A
